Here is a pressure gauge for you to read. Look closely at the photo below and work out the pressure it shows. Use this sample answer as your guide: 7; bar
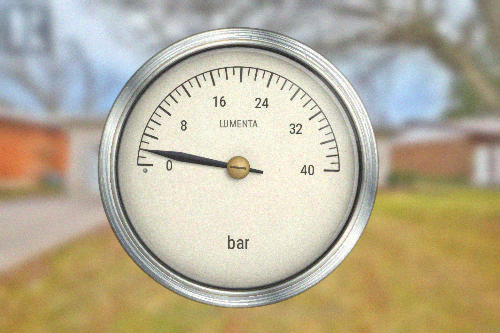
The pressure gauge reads 2; bar
